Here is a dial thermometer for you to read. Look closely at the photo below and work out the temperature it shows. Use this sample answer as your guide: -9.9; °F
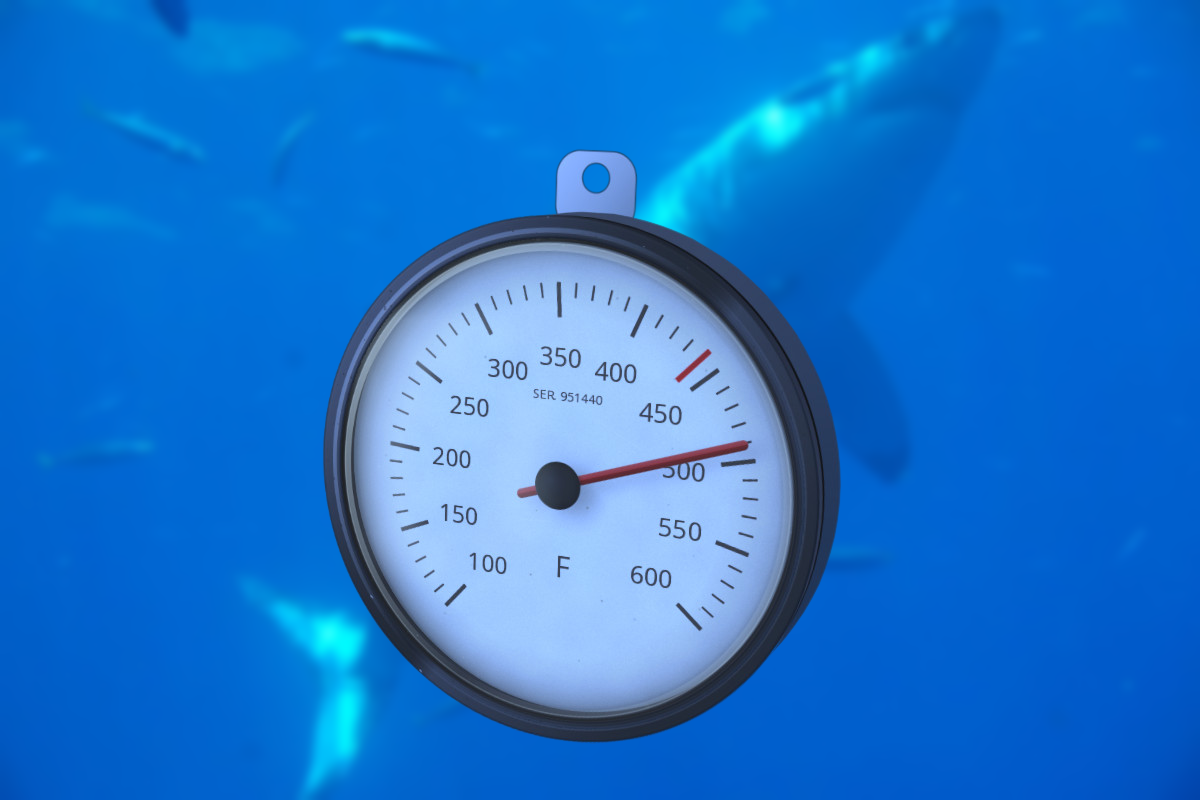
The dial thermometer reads 490; °F
